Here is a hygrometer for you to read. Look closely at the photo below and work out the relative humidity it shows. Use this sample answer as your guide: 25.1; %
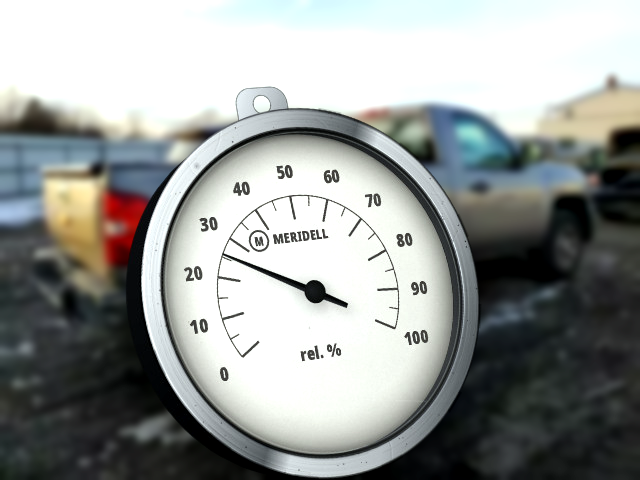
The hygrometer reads 25; %
